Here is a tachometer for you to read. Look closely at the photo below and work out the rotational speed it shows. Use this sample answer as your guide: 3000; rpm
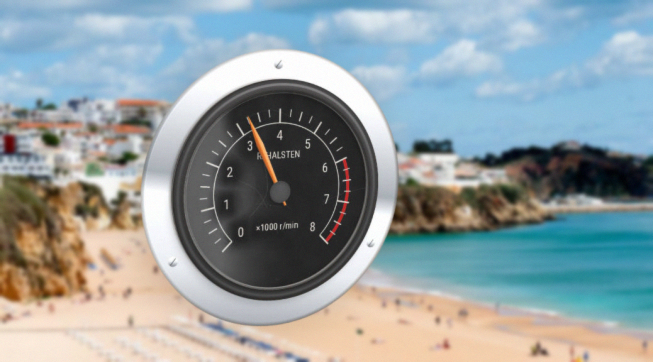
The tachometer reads 3250; rpm
